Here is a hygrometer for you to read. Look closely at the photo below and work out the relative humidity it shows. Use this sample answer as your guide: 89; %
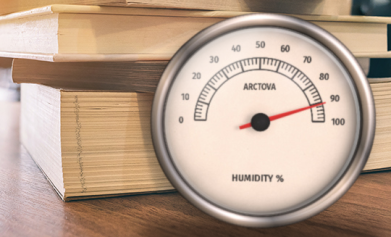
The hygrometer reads 90; %
